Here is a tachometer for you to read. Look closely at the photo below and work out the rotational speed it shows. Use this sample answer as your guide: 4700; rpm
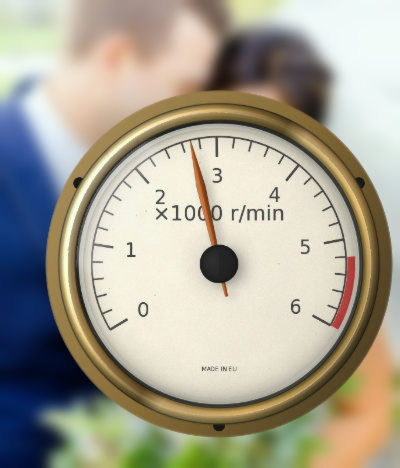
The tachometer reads 2700; rpm
